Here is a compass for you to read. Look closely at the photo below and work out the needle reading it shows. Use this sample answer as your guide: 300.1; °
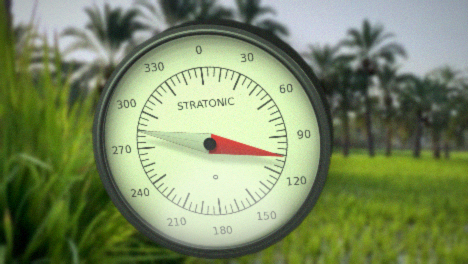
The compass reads 105; °
